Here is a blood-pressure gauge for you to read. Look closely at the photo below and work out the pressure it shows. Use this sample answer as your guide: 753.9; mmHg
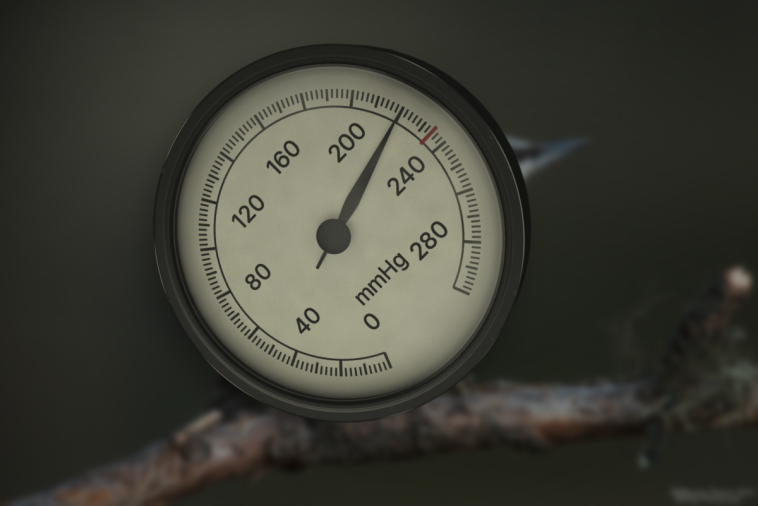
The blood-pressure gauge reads 220; mmHg
